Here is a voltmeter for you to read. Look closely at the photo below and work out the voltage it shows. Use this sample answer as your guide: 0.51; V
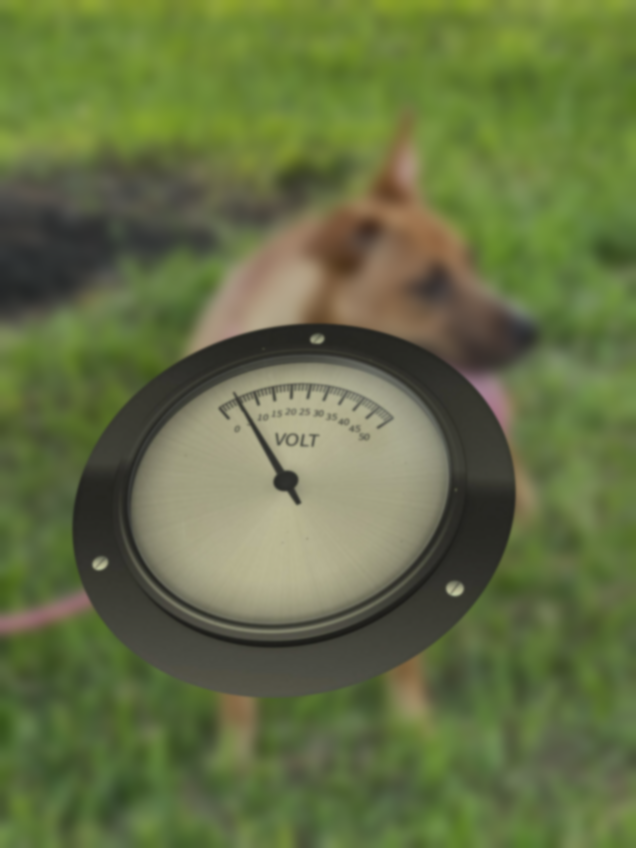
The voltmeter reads 5; V
